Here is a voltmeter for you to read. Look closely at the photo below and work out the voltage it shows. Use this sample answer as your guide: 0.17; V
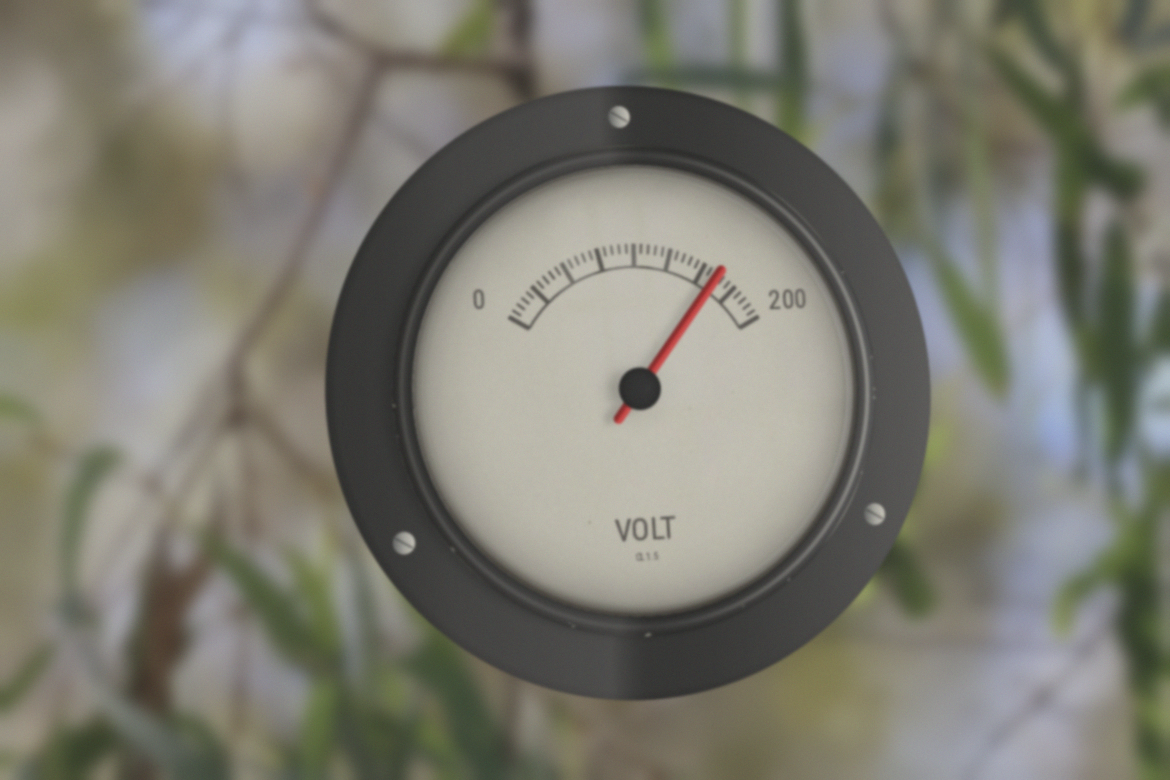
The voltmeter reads 160; V
